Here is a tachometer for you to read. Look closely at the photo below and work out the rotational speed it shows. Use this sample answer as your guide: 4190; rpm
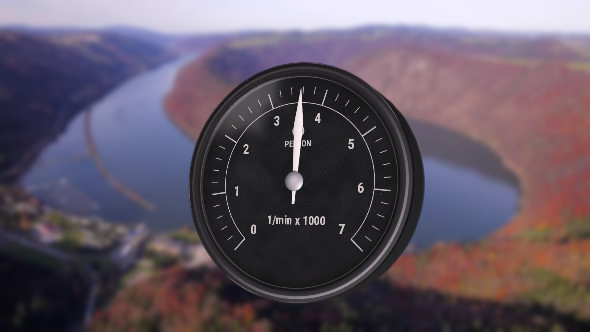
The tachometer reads 3600; rpm
